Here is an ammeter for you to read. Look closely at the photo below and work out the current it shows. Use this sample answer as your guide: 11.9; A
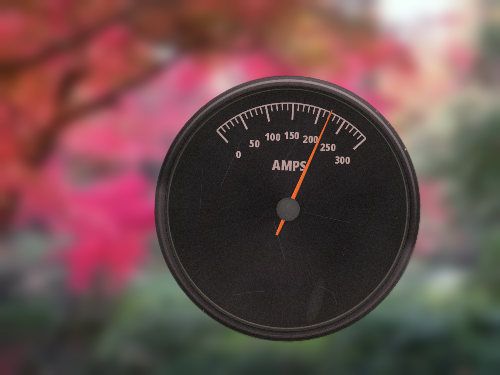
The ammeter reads 220; A
